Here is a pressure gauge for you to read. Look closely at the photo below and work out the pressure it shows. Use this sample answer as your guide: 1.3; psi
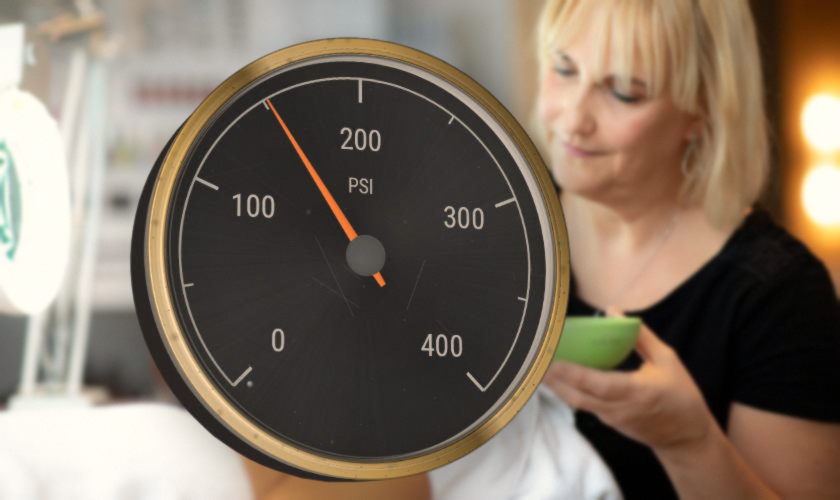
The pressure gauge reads 150; psi
